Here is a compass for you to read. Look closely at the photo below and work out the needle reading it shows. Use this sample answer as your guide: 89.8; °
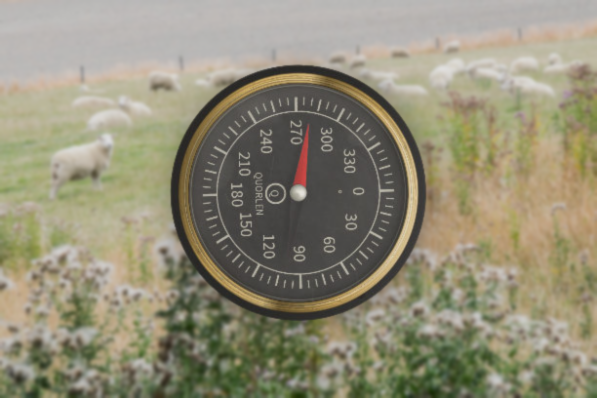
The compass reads 280; °
